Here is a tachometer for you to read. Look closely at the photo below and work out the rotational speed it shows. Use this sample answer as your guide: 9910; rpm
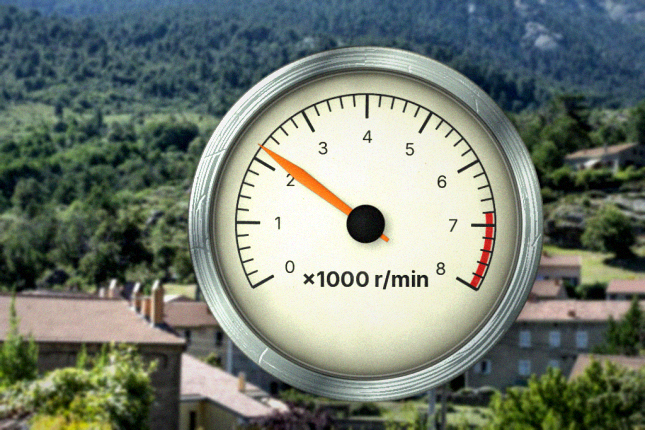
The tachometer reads 2200; rpm
